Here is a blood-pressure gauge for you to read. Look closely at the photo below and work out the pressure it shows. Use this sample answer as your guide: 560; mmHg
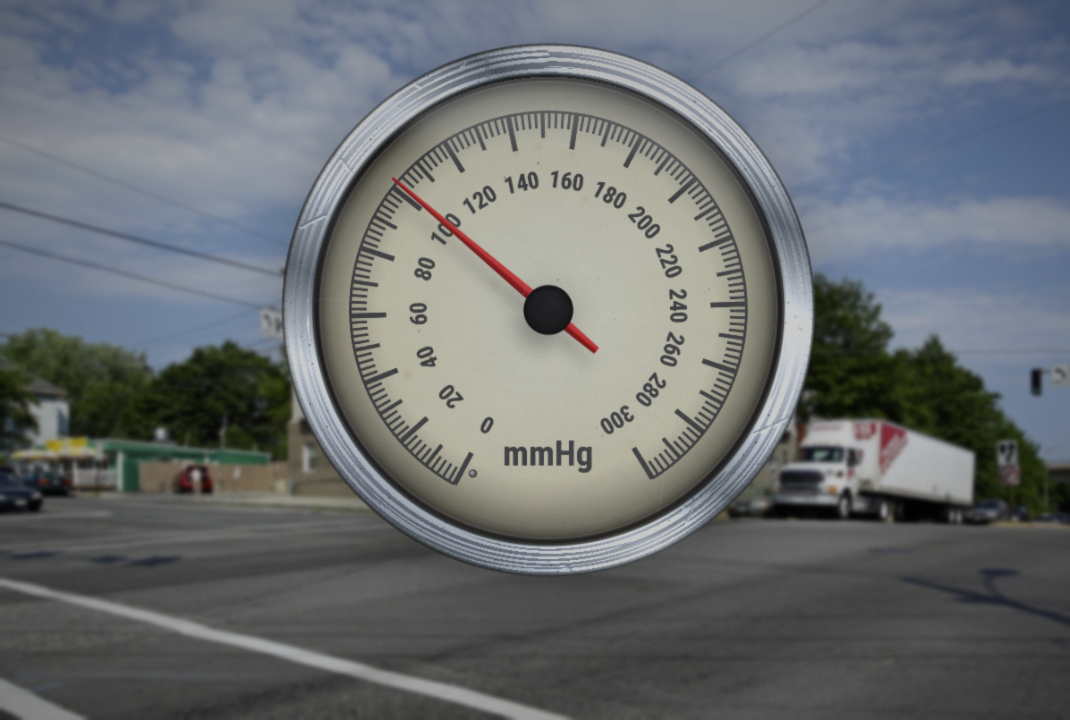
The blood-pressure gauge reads 102; mmHg
